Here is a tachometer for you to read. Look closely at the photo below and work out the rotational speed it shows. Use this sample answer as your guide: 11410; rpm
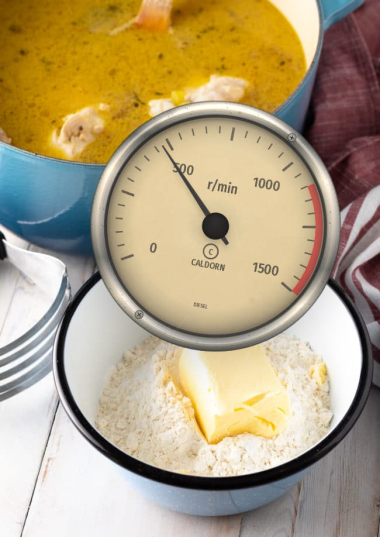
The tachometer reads 475; rpm
